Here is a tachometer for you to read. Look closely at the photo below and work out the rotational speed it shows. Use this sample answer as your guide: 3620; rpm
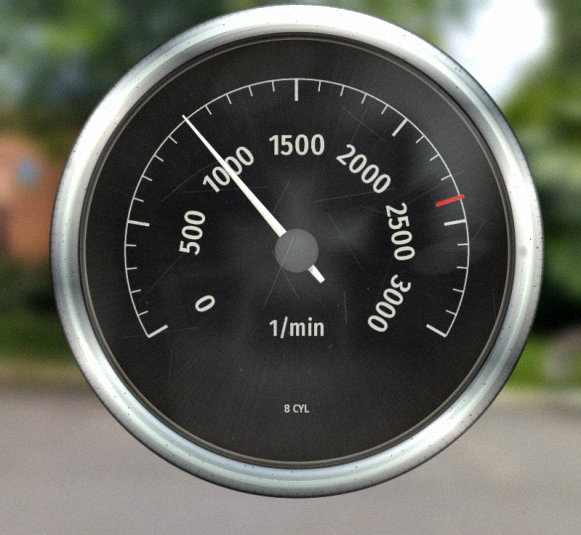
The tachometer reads 1000; rpm
